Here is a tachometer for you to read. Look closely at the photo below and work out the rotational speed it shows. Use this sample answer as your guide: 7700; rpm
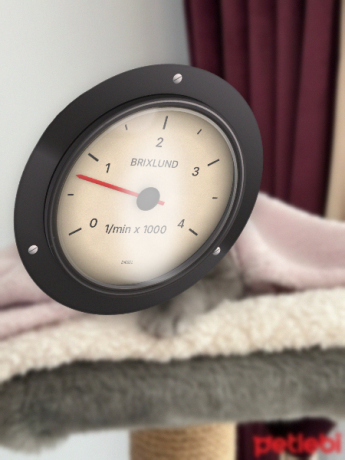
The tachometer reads 750; rpm
